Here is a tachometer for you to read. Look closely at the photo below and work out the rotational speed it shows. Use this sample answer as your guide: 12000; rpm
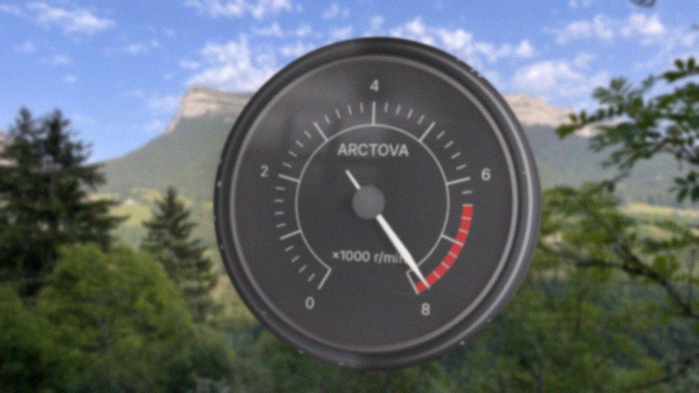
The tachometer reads 7800; rpm
